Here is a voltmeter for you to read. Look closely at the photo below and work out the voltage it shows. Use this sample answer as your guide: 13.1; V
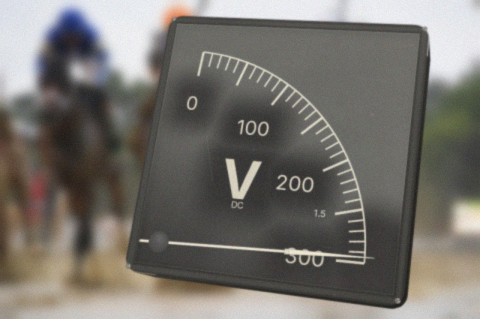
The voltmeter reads 295; V
